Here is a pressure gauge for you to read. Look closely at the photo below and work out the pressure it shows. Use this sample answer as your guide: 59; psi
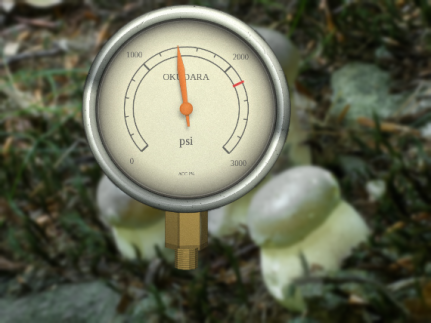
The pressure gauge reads 1400; psi
